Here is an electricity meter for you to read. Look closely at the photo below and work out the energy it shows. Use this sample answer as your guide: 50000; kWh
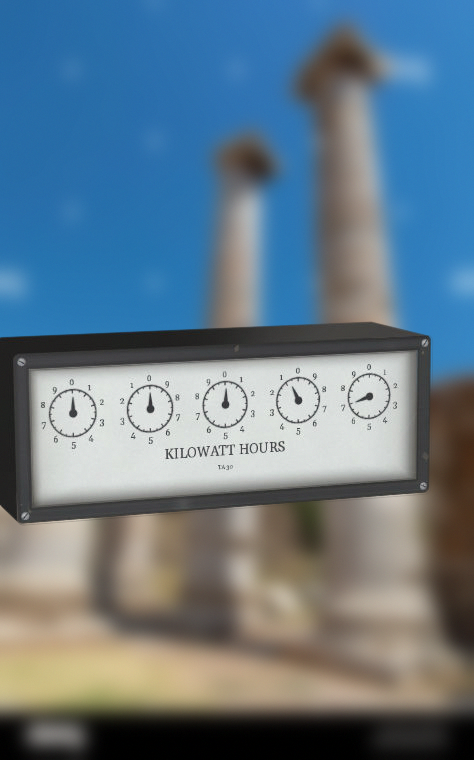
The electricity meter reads 7; kWh
